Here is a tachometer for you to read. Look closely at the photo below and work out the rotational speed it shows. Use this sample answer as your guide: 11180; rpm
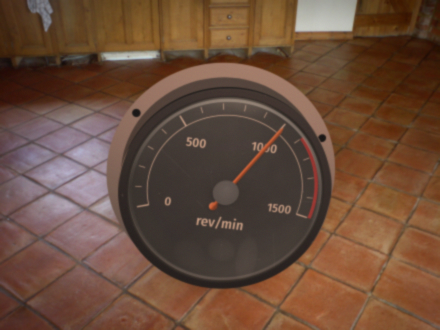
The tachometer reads 1000; rpm
